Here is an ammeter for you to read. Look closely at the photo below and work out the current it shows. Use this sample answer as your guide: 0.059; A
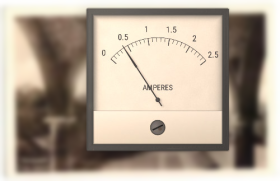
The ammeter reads 0.4; A
